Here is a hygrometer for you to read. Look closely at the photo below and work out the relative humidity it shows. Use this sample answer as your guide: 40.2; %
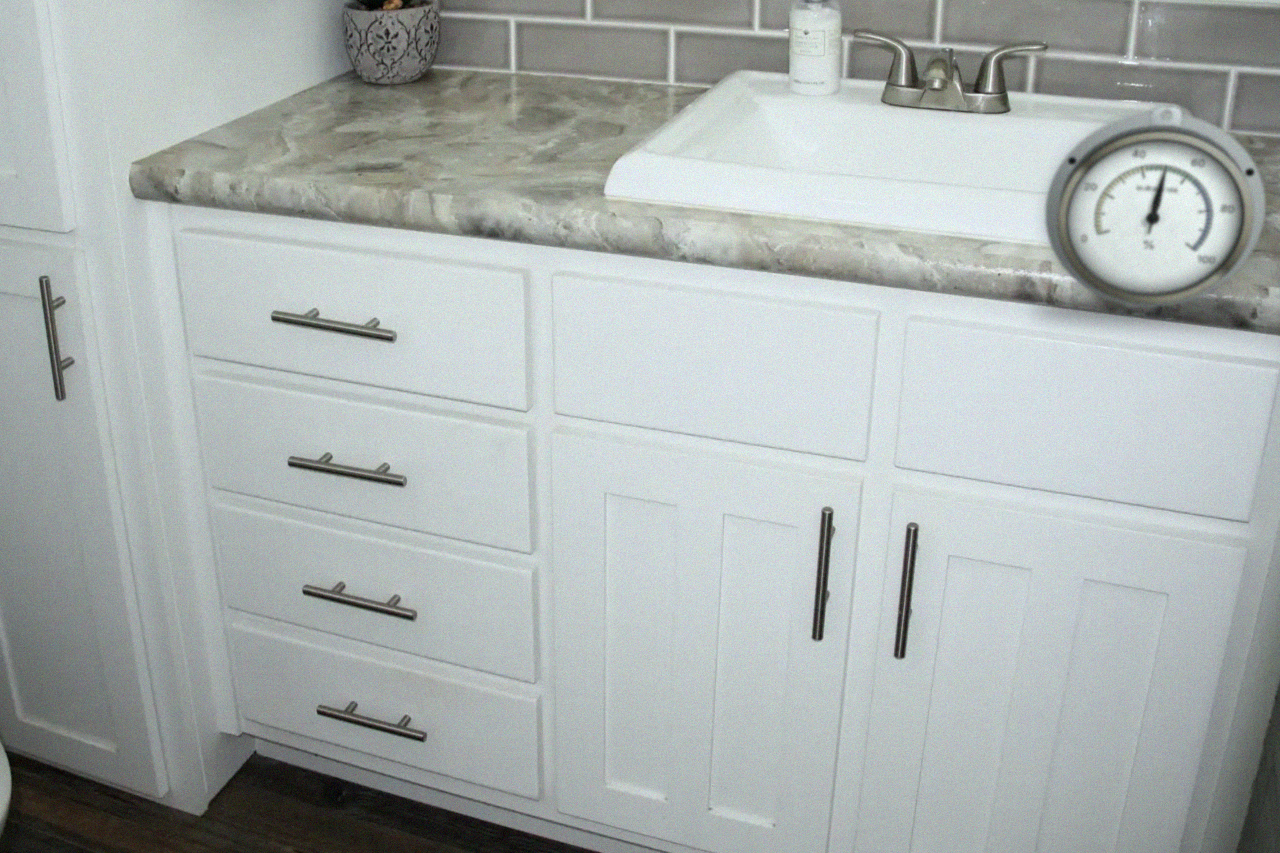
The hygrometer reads 50; %
